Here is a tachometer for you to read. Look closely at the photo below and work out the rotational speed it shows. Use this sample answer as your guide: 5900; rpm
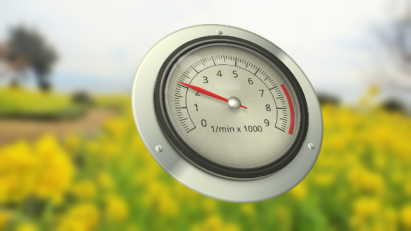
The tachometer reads 2000; rpm
